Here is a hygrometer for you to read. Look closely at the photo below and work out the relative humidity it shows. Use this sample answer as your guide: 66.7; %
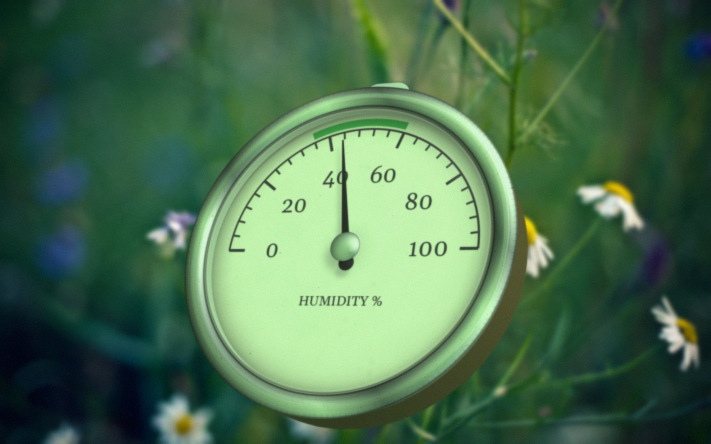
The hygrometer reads 44; %
